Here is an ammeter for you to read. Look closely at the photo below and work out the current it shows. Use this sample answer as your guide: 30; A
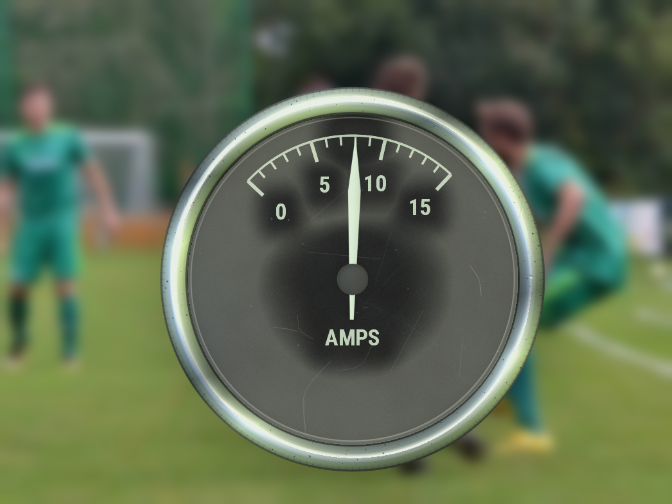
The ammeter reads 8; A
